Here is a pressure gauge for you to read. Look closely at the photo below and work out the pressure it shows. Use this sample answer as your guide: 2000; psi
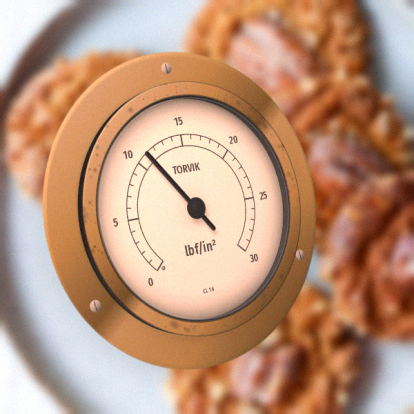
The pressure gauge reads 11; psi
